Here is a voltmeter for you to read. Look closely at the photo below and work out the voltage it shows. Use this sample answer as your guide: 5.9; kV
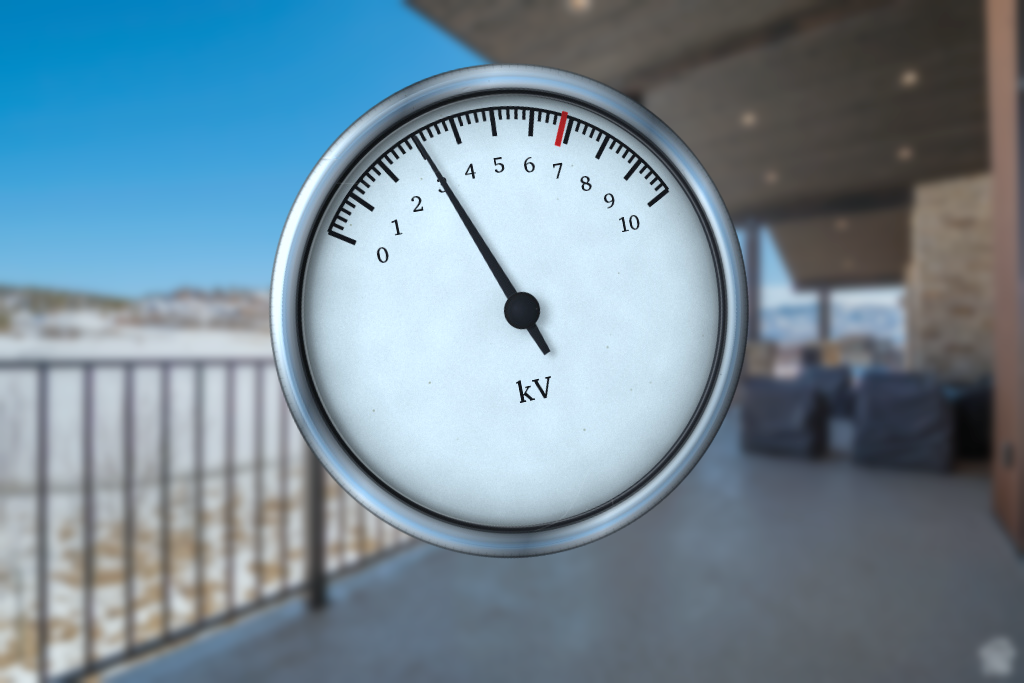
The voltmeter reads 3; kV
